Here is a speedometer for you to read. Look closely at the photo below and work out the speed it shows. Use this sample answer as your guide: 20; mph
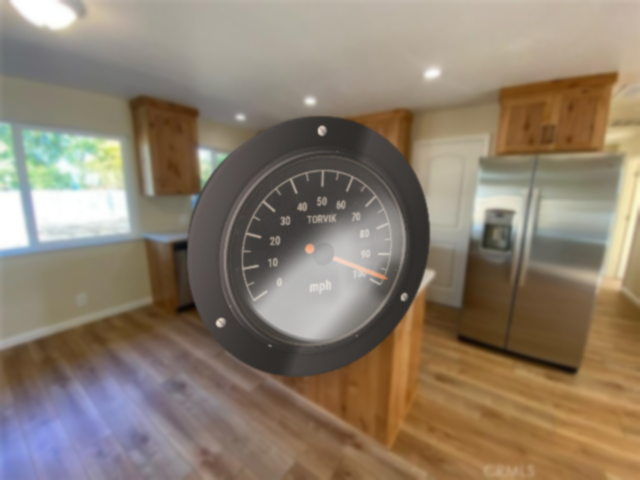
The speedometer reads 97.5; mph
